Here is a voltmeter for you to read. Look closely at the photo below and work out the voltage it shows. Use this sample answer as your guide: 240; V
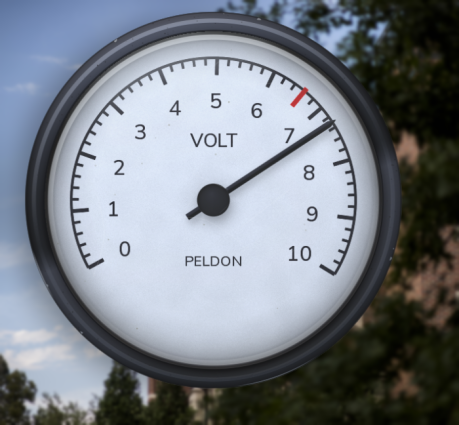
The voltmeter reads 7.3; V
